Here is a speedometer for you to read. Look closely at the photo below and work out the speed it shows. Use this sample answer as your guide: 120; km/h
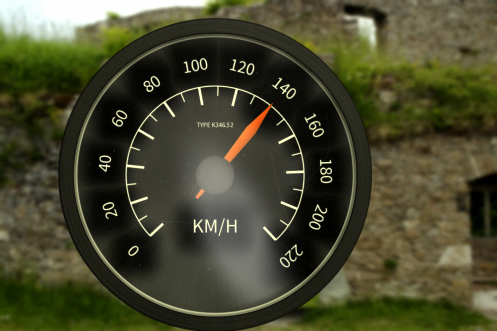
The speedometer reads 140; km/h
